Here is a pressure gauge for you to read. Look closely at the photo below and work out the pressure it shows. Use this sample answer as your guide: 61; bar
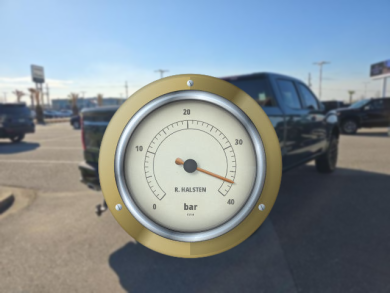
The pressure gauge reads 37; bar
